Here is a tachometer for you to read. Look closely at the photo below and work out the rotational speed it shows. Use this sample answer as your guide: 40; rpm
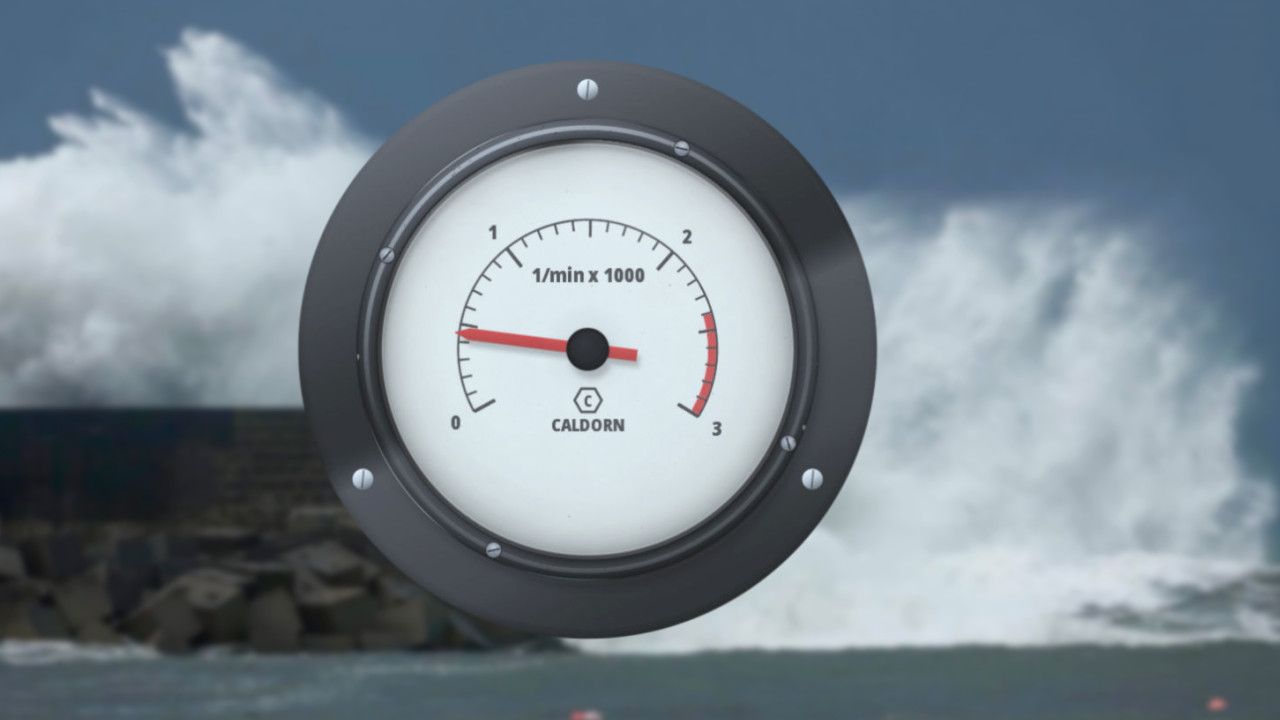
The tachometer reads 450; rpm
